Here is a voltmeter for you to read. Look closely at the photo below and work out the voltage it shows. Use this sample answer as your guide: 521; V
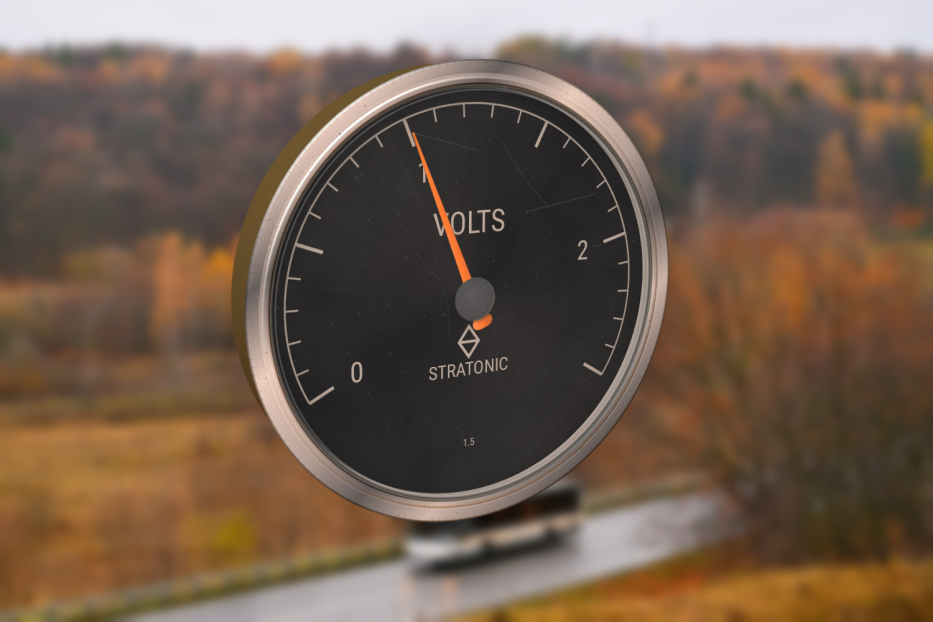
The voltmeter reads 1; V
